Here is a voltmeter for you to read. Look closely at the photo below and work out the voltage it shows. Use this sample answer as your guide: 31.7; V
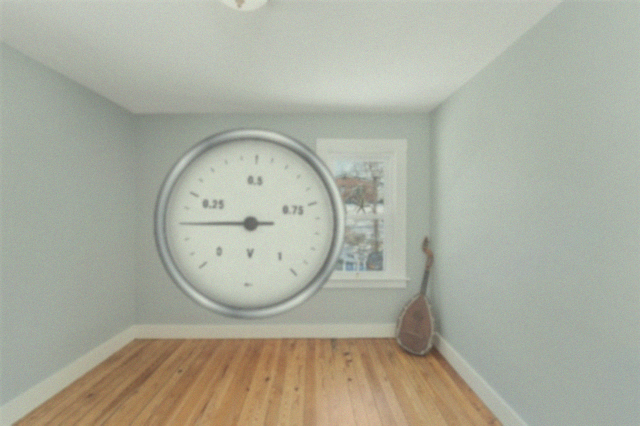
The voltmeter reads 0.15; V
